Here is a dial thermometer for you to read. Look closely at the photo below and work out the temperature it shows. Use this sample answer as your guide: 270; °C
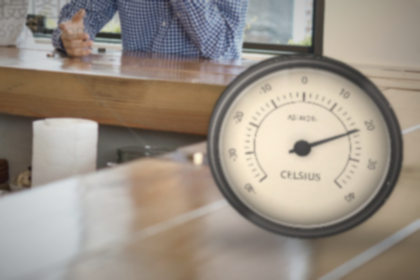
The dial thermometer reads 20; °C
